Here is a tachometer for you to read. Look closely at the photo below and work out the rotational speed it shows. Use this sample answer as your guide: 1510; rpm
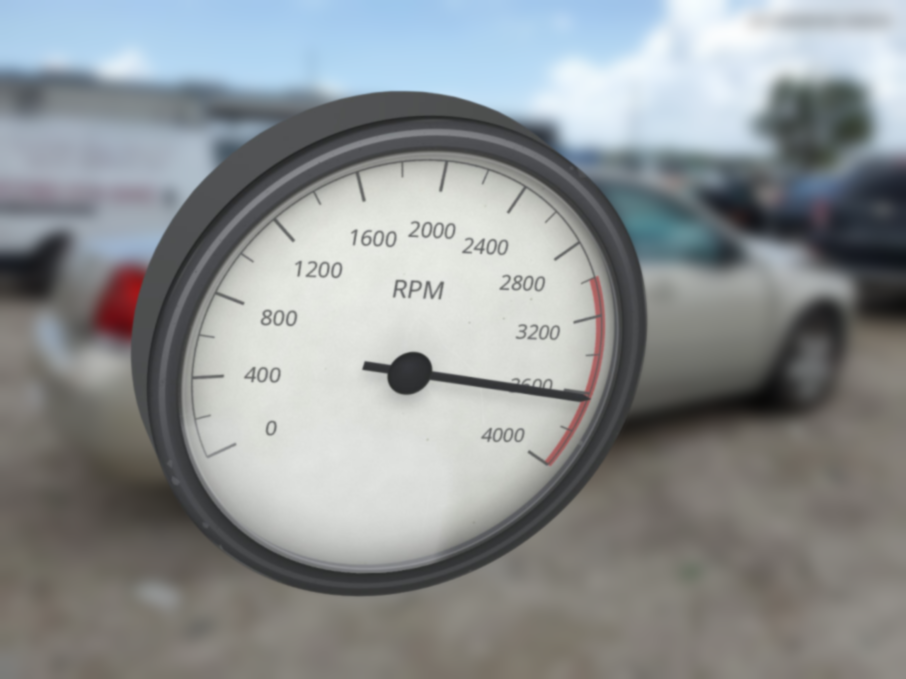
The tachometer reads 3600; rpm
